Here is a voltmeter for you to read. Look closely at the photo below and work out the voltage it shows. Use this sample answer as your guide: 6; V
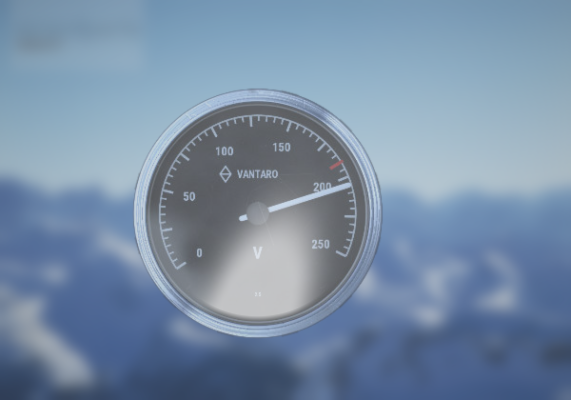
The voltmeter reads 205; V
